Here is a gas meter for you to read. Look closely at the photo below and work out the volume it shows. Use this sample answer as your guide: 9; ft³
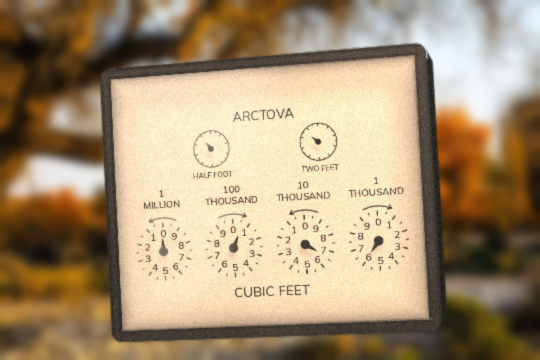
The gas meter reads 6600; ft³
